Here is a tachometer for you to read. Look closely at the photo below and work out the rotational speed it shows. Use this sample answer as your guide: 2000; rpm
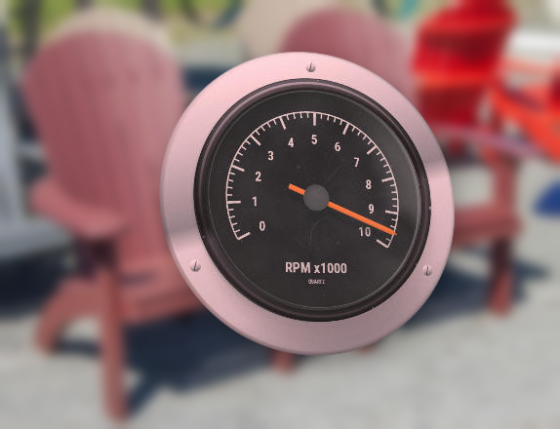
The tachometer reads 9600; rpm
